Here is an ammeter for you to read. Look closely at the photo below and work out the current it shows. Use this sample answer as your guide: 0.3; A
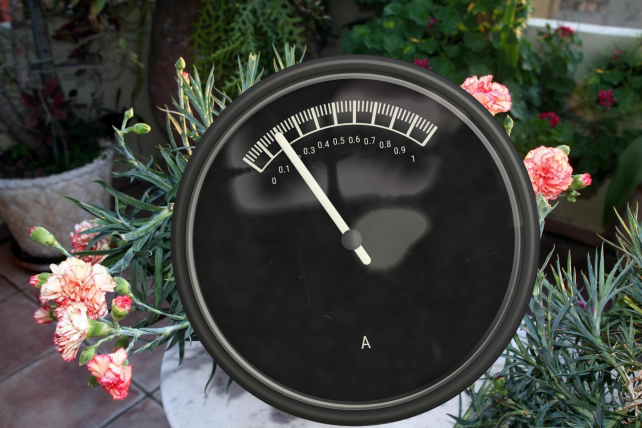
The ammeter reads 0.2; A
